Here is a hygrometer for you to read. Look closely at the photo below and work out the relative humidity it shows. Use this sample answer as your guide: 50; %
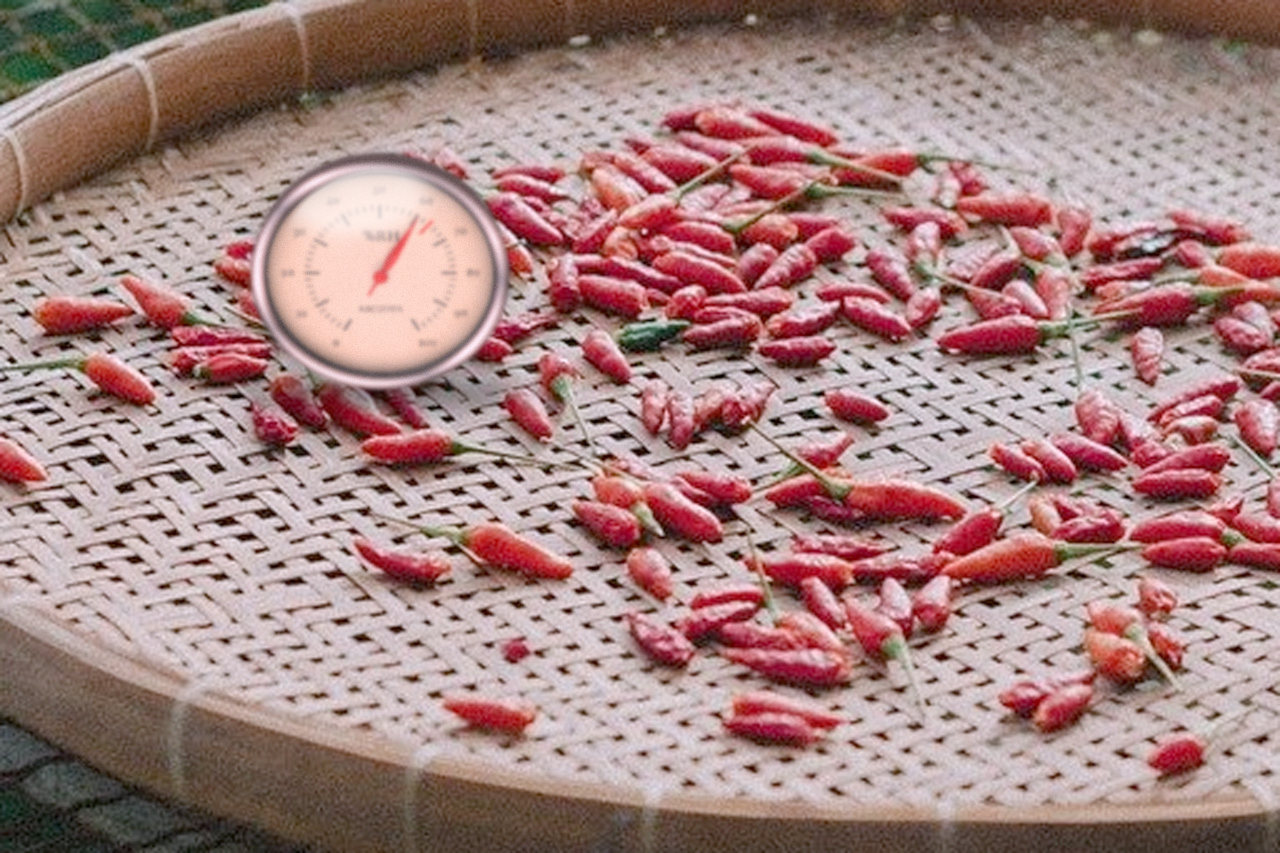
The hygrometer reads 60; %
